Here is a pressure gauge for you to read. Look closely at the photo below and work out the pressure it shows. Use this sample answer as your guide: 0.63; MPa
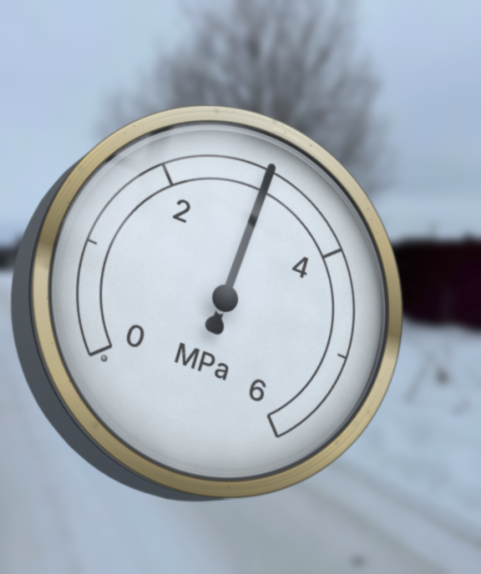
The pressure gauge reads 3; MPa
